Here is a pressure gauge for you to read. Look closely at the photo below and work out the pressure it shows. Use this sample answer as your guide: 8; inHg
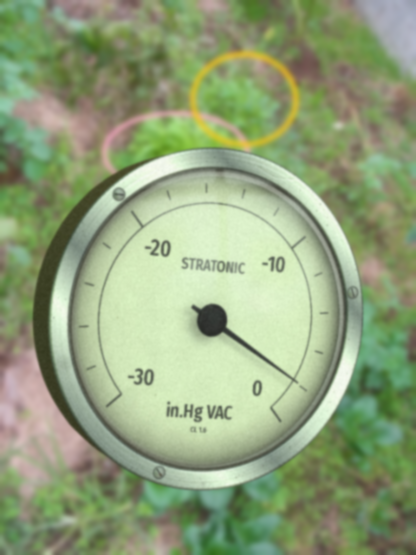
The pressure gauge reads -2; inHg
